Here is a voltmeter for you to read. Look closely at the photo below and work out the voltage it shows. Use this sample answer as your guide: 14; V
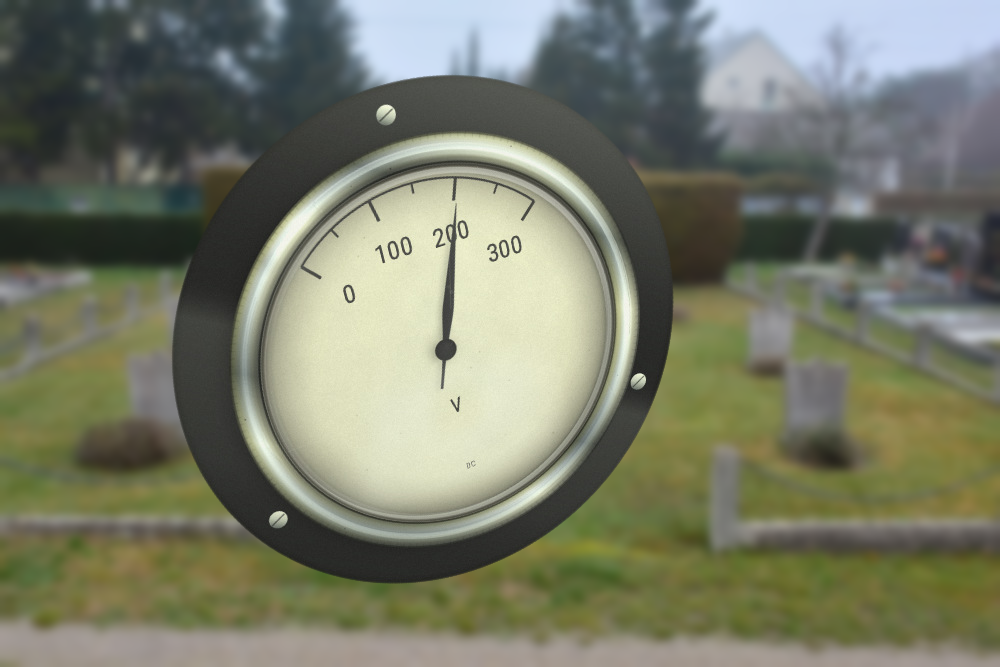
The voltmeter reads 200; V
